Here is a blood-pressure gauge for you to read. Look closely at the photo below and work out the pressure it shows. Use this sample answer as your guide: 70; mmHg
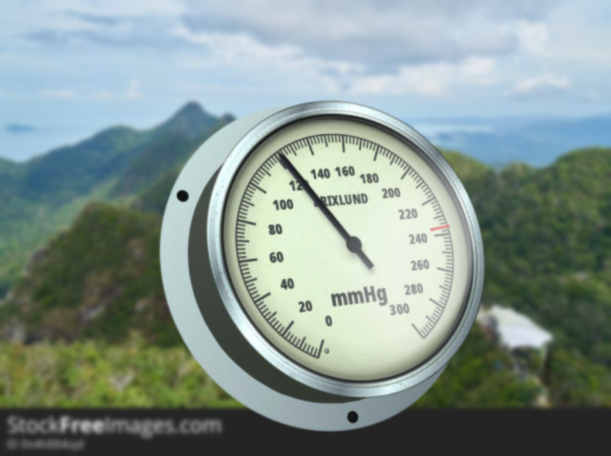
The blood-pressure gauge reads 120; mmHg
